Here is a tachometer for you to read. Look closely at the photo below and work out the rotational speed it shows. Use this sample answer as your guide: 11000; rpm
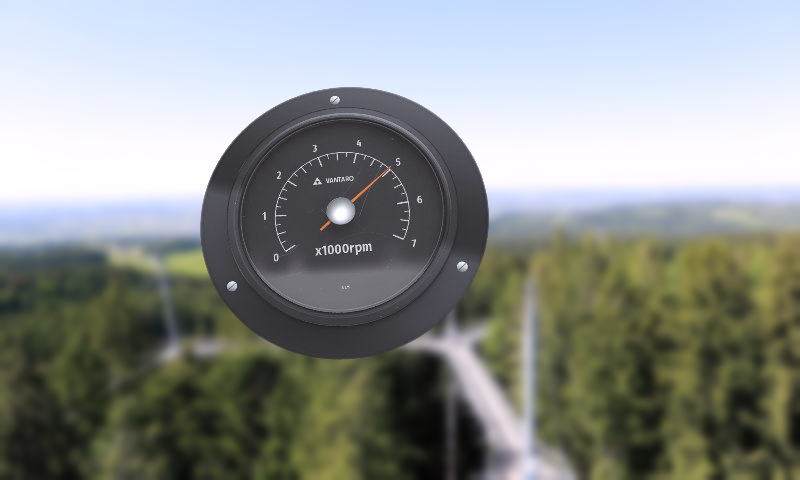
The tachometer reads 5000; rpm
